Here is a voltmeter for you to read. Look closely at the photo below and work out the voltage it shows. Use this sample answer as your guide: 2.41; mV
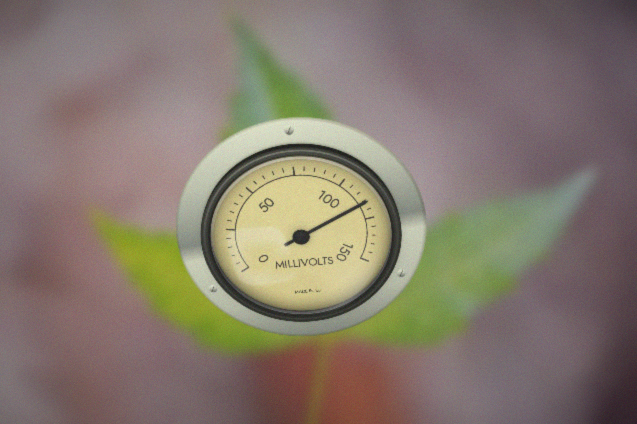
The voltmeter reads 115; mV
